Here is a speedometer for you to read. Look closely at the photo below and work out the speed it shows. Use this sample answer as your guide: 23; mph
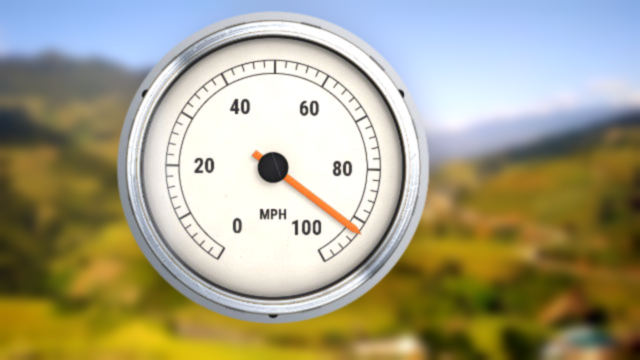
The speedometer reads 92; mph
